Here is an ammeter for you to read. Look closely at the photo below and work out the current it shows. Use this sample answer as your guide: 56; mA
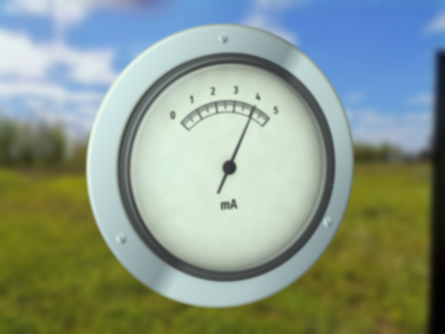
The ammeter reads 4; mA
